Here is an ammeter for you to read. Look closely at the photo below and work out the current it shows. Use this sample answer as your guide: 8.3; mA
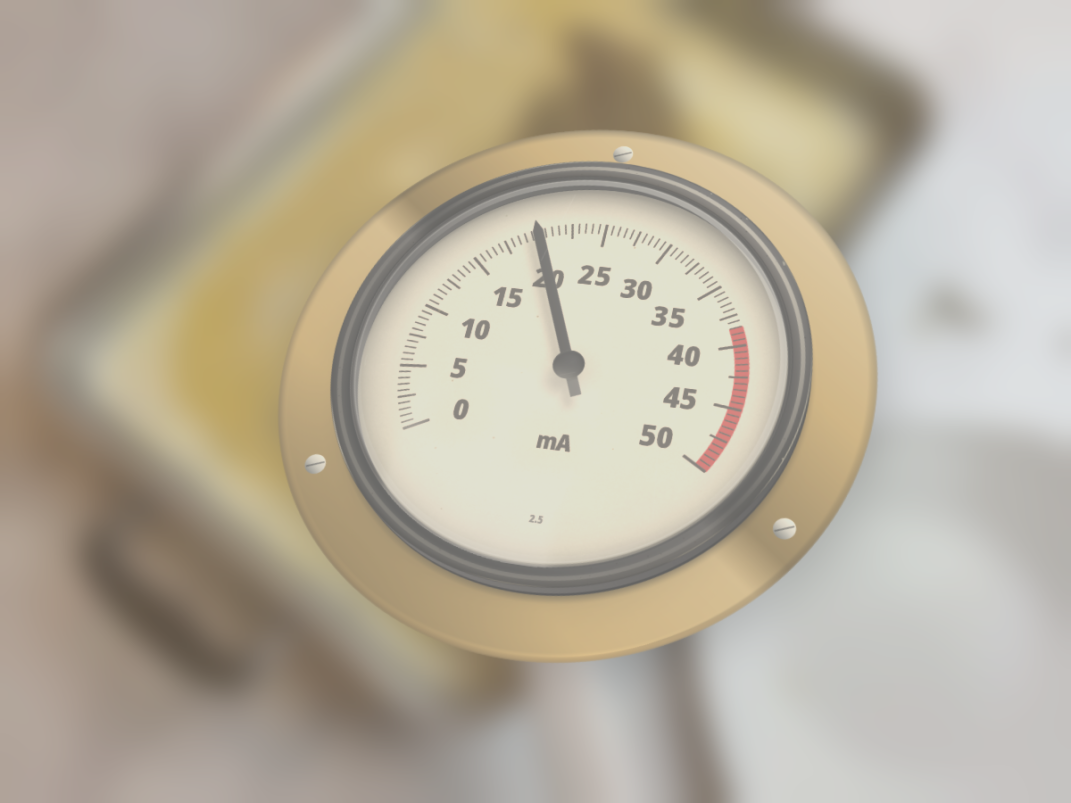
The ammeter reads 20; mA
